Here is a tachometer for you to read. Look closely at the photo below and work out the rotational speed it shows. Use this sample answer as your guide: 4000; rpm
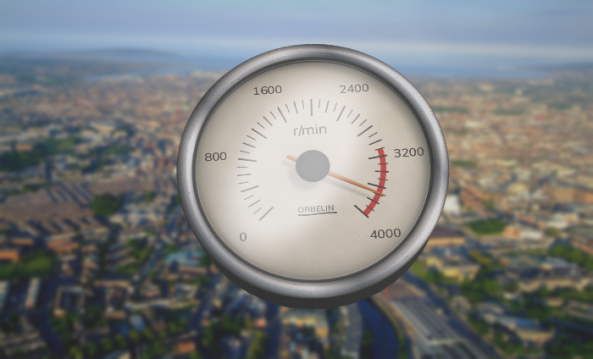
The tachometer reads 3700; rpm
